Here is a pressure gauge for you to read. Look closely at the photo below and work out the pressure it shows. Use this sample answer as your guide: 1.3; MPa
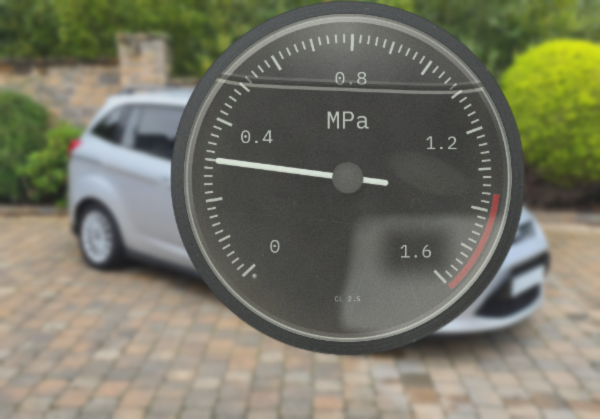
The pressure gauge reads 0.3; MPa
